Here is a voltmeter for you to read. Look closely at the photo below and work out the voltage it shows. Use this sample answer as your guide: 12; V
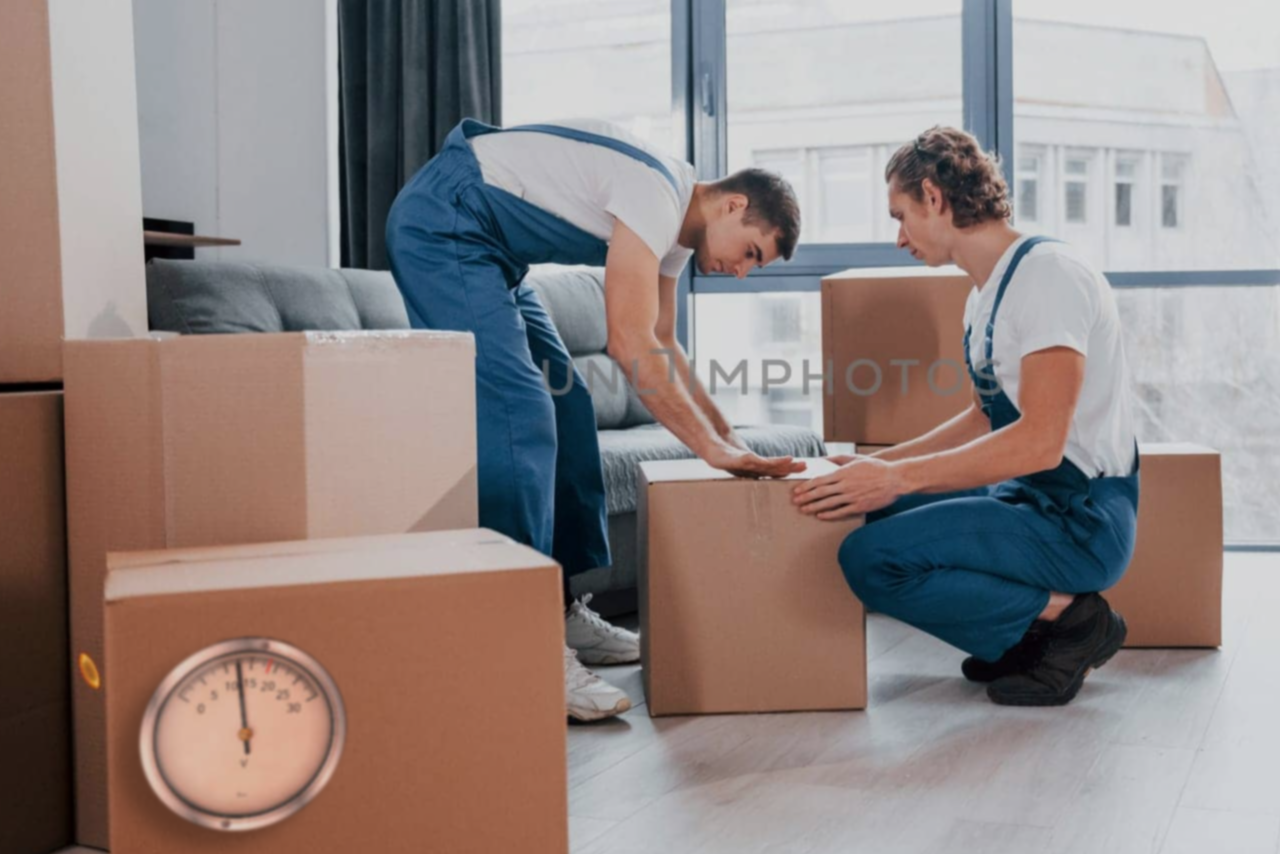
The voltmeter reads 12.5; V
